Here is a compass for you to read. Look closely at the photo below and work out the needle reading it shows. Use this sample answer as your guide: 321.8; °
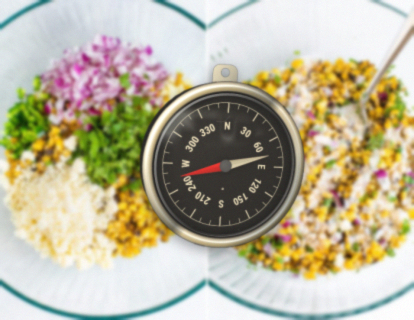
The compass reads 255; °
